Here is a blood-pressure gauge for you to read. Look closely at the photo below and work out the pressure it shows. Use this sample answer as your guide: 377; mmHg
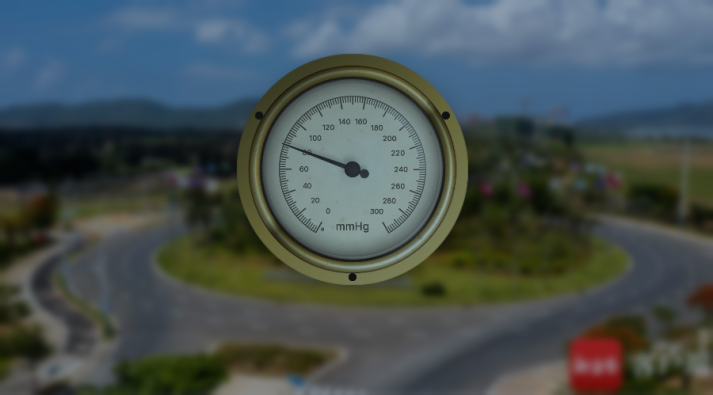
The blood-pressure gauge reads 80; mmHg
